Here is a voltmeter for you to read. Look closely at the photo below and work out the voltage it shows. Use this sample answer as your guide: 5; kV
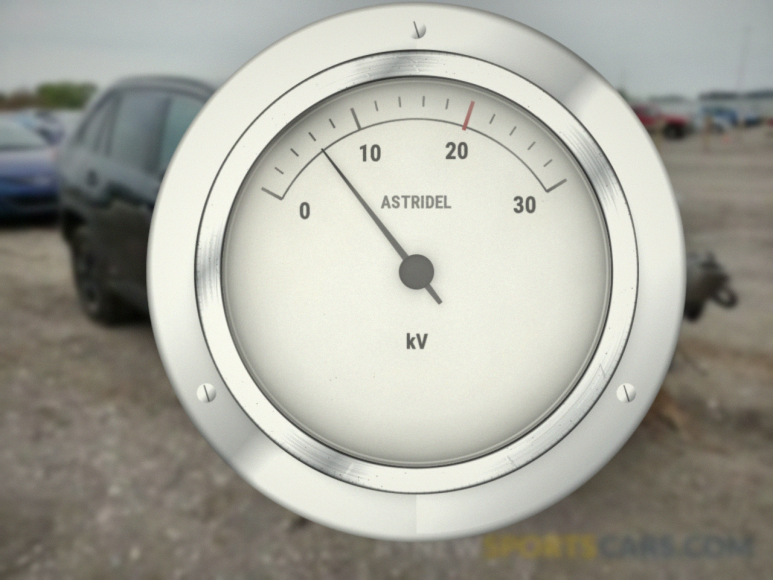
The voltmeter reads 6; kV
